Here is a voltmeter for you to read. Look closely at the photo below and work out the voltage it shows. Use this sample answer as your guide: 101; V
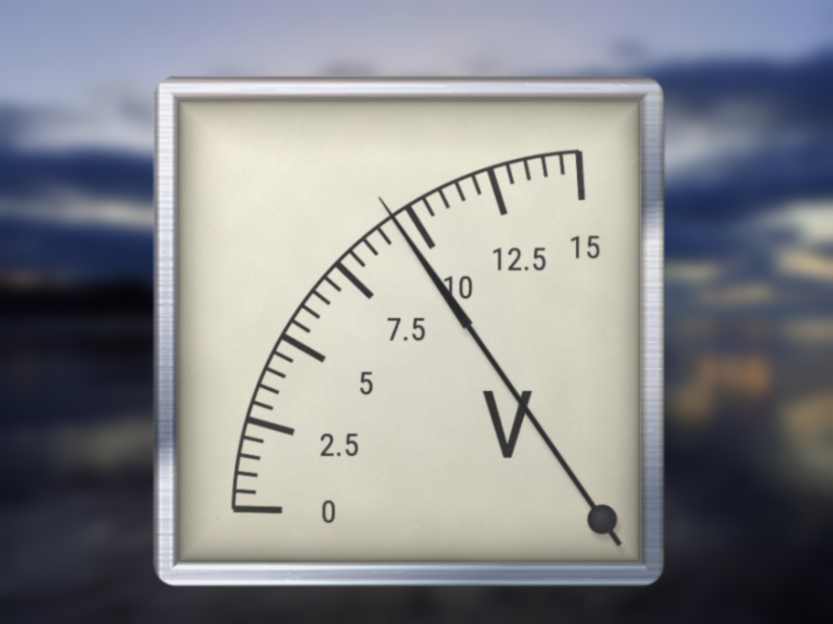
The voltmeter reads 9.5; V
